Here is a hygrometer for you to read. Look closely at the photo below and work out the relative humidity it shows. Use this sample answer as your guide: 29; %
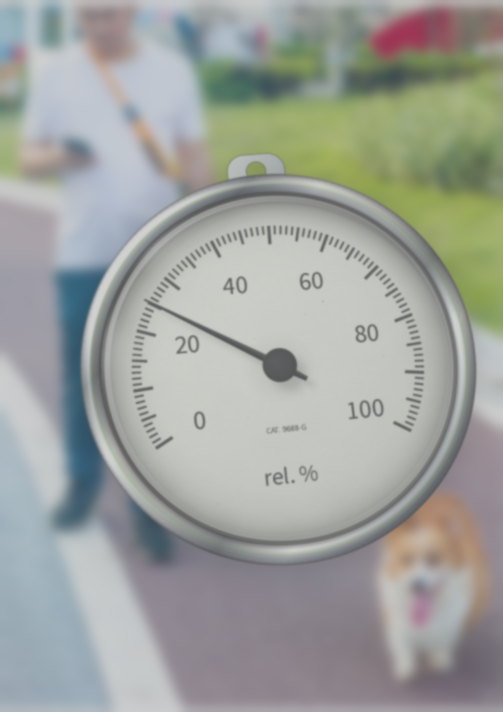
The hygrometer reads 25; %
